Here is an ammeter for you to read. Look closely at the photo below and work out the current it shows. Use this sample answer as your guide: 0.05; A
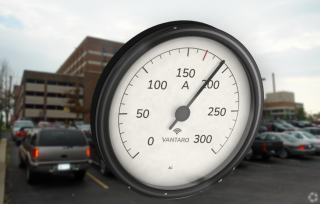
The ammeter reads 190; A
